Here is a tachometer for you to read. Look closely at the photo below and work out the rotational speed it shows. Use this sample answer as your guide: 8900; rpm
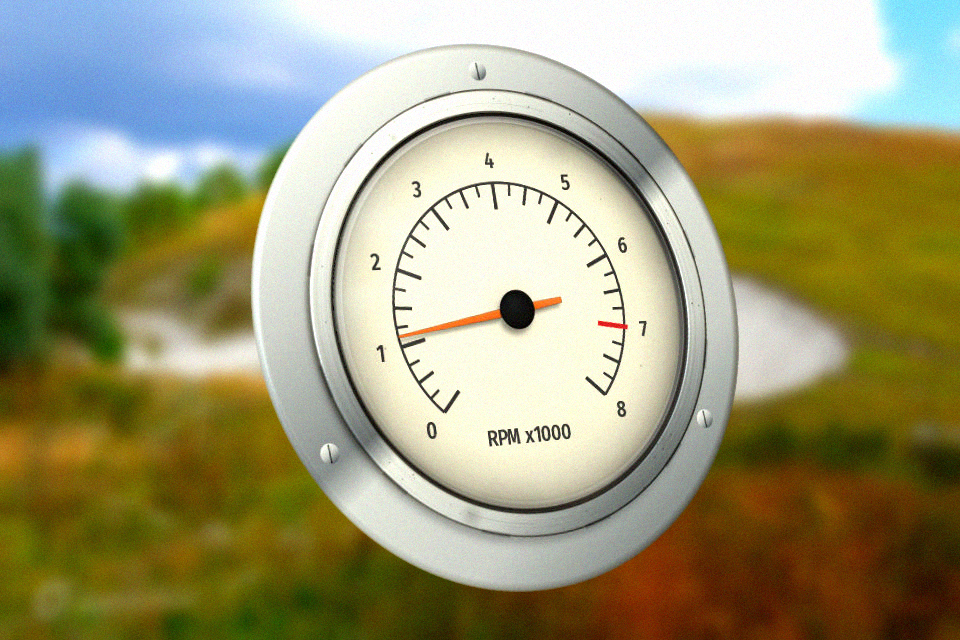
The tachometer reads 1125; rpm
